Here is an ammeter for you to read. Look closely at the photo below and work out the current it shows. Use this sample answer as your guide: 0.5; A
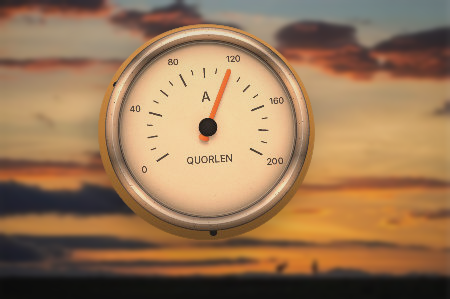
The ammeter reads 120; A
